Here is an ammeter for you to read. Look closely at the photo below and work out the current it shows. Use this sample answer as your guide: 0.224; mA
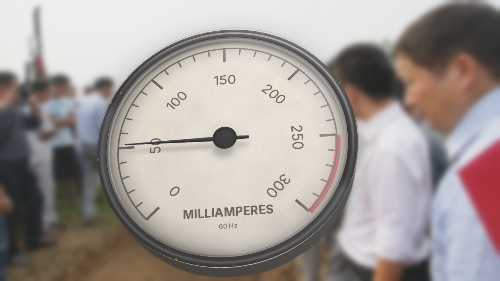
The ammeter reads 50; mA
